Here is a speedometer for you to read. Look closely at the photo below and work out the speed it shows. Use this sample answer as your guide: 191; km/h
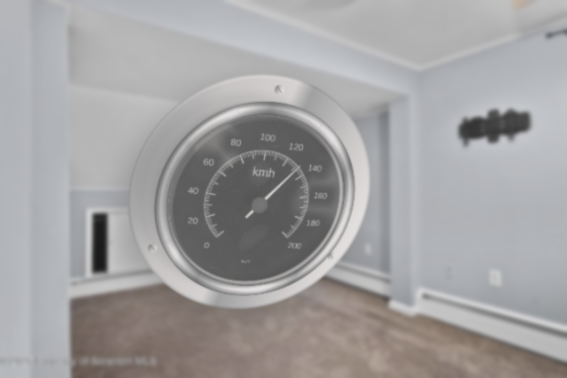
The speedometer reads 130; km/h
